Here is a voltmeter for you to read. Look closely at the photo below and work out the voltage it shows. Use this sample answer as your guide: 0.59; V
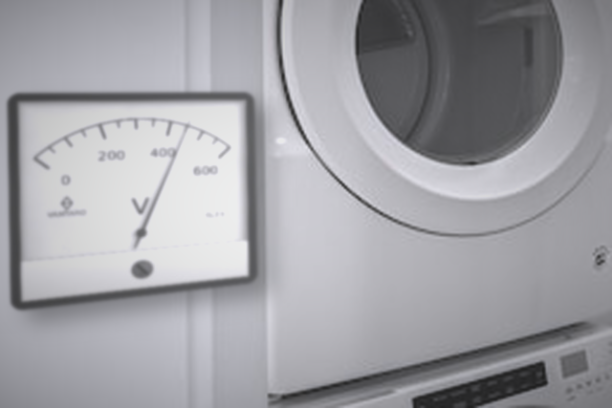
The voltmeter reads 450; V
